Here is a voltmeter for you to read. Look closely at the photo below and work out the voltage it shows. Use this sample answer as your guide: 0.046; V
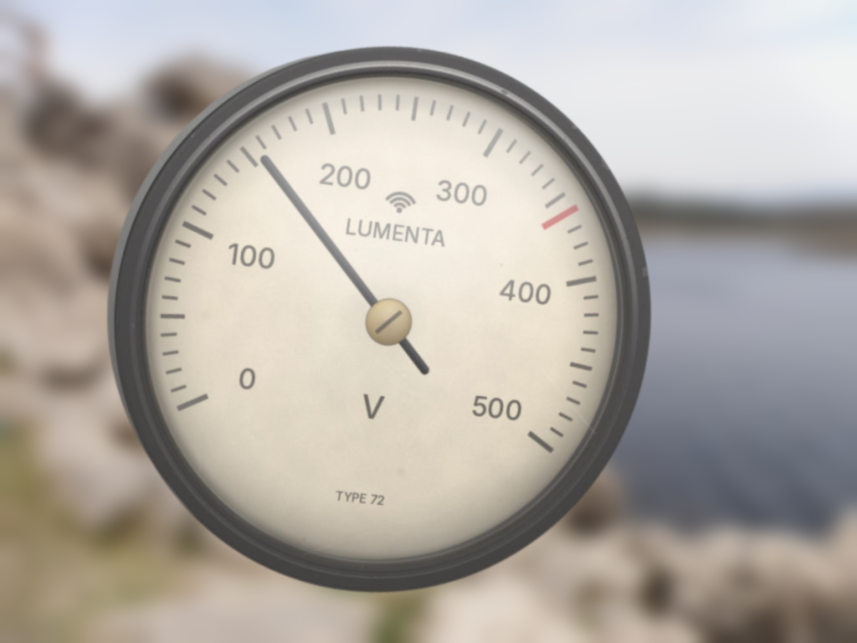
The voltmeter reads 155; V
